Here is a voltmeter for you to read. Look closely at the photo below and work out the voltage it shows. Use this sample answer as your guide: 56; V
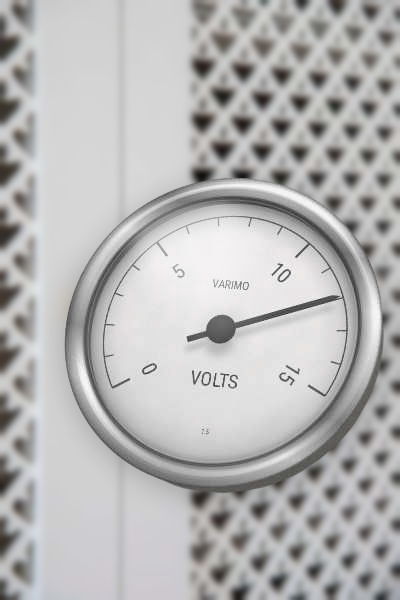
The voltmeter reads 12; V
